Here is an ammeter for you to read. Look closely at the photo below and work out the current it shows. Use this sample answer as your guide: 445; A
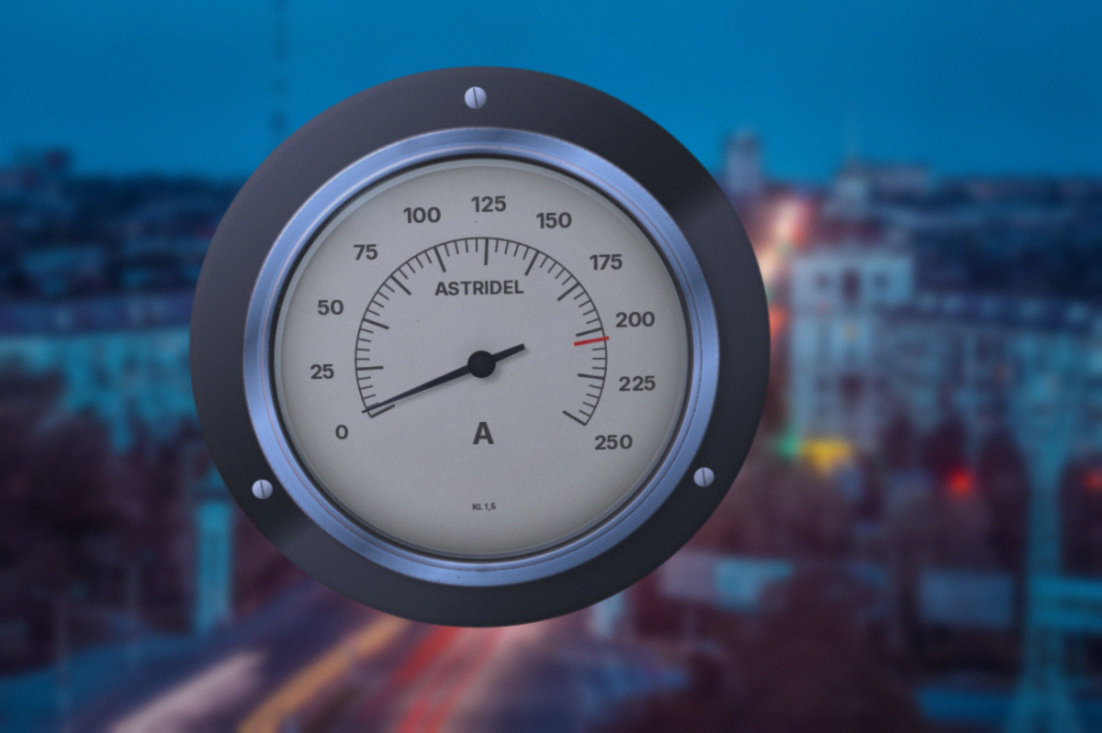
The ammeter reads 5; A
